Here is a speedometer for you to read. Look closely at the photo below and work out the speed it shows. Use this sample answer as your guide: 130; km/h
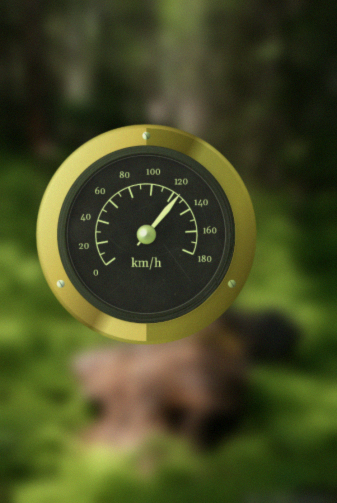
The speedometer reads 125; km/h
